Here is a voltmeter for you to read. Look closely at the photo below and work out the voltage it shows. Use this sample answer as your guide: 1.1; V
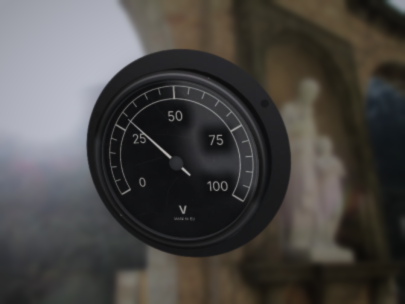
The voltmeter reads 30; V
